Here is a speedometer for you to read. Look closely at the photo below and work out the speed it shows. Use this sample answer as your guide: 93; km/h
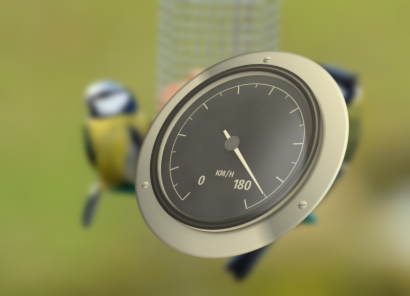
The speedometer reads 170; km/h
